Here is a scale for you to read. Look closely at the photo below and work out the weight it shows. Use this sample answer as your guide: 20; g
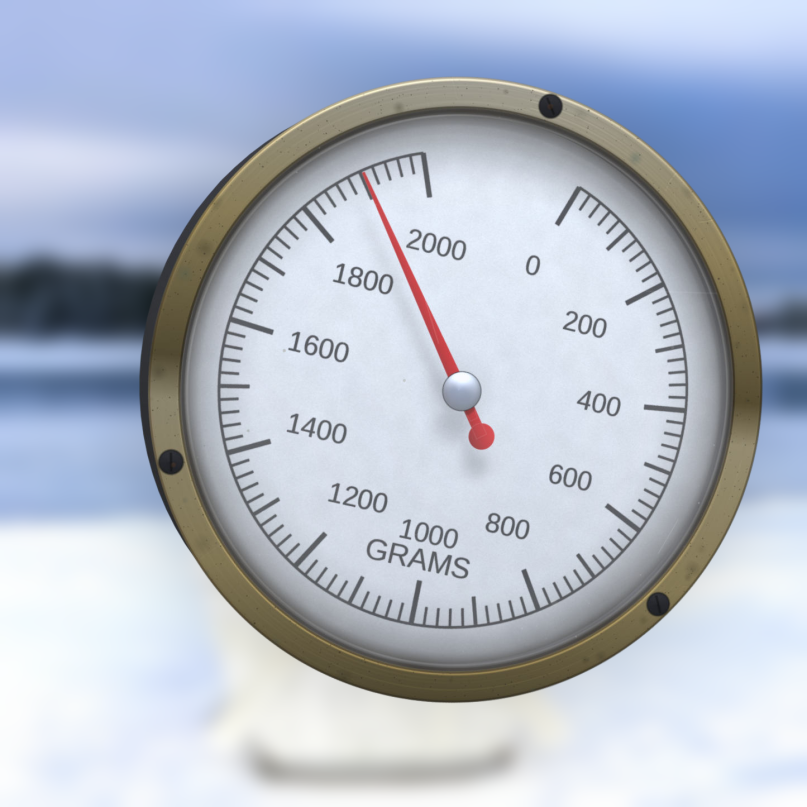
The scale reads 1900; g
